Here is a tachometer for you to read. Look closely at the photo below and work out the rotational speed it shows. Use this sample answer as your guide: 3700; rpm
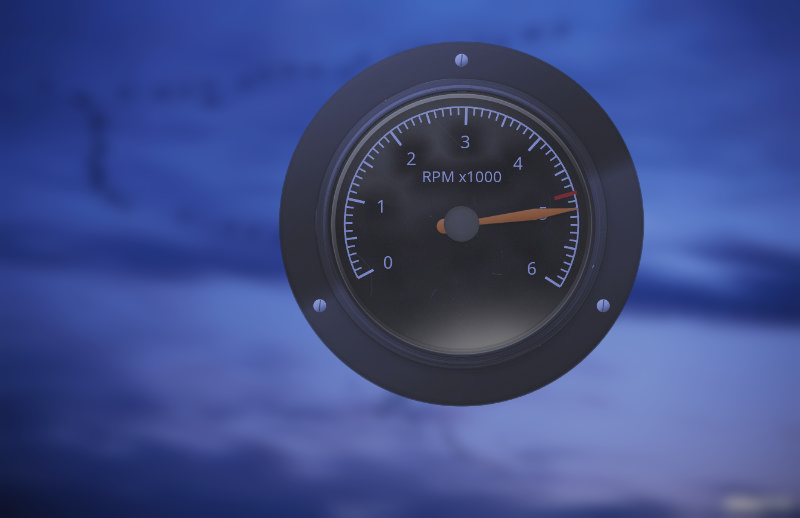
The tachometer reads 5000; rpm
